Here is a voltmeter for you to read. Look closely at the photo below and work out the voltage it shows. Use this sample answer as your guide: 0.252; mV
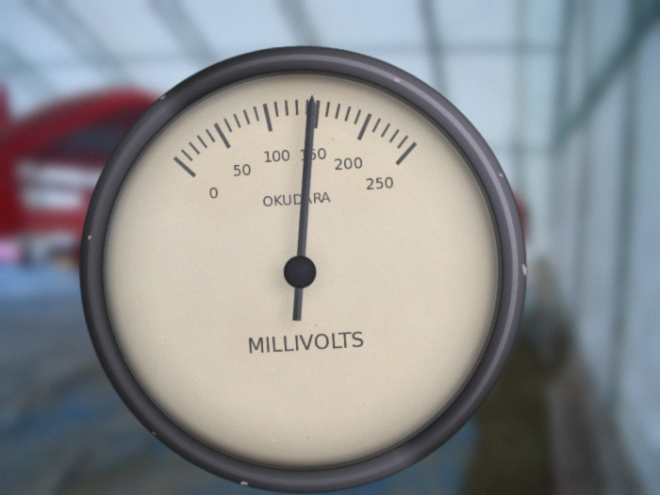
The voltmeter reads 145; mV
